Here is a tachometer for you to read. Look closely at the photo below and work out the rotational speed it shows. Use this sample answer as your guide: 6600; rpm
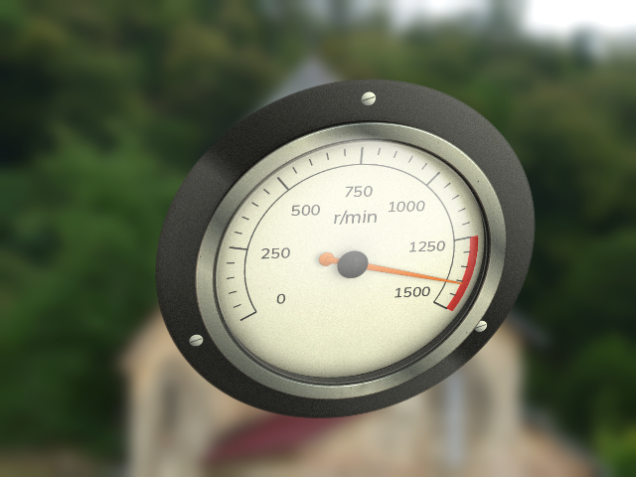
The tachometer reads 1400; rpm
